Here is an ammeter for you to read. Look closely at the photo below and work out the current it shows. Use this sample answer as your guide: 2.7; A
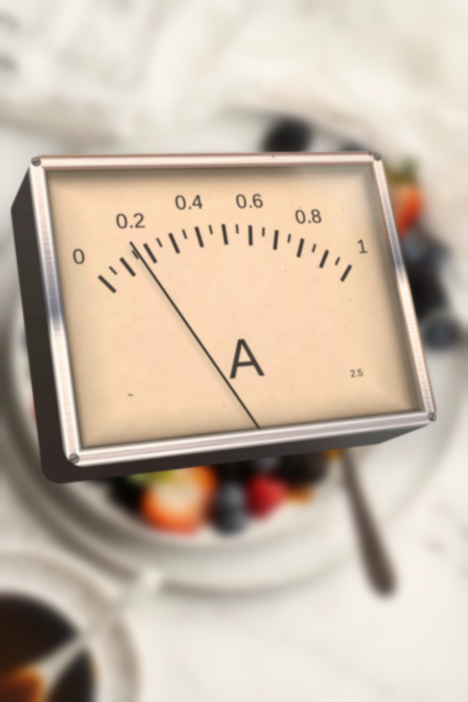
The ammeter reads 0.15; A
